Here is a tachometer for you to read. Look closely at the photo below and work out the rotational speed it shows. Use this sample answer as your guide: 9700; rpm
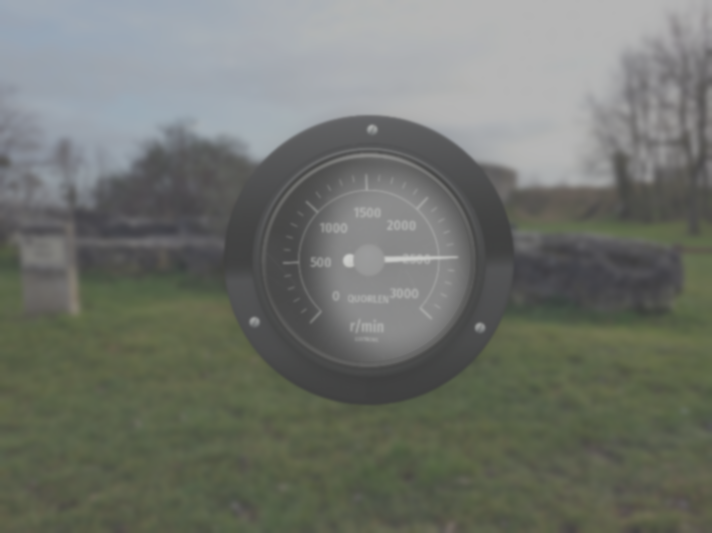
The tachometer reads 2500; rpm
